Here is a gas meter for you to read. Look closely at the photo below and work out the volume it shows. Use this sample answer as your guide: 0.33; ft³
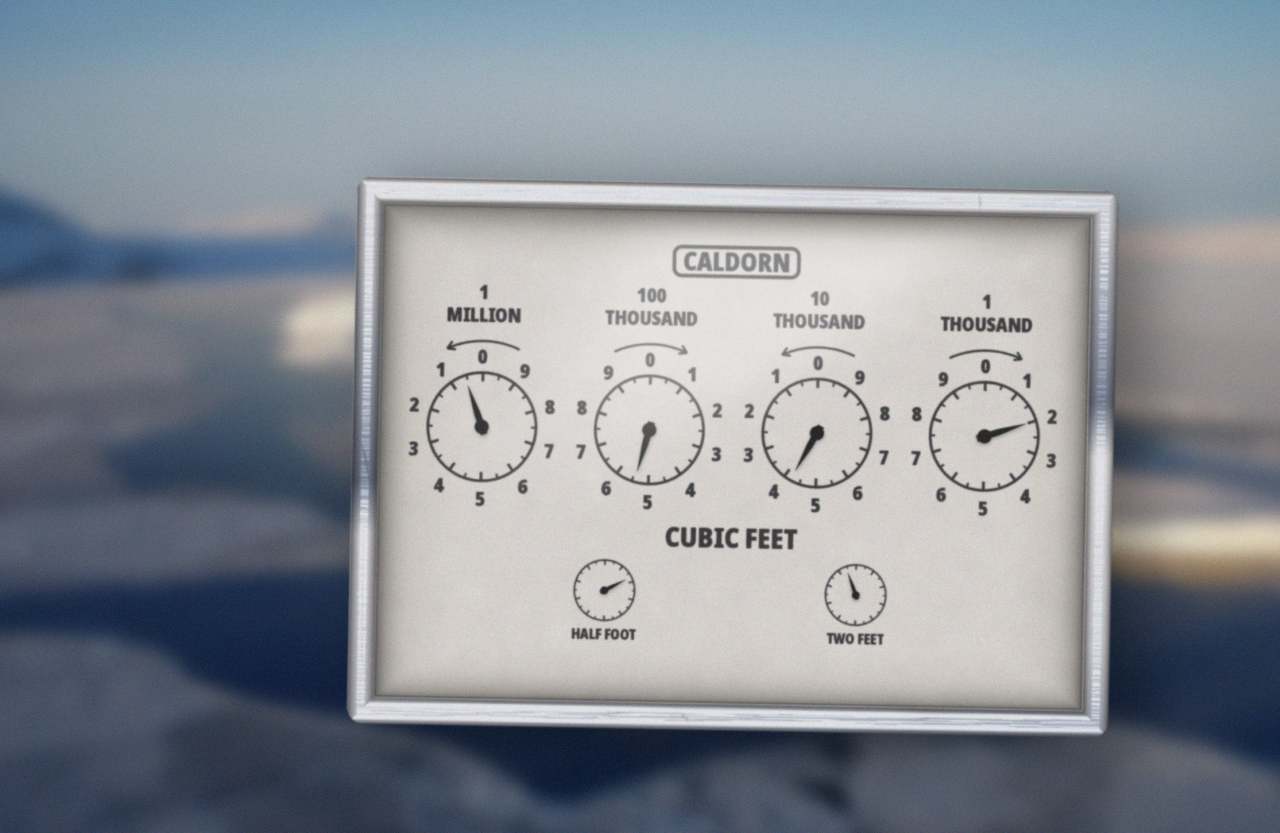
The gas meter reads 54200; ft³
